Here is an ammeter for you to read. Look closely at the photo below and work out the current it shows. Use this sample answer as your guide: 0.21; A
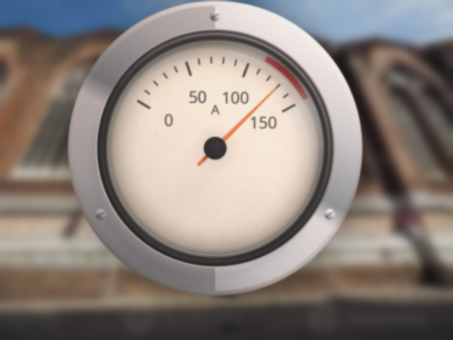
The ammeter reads 130; A
